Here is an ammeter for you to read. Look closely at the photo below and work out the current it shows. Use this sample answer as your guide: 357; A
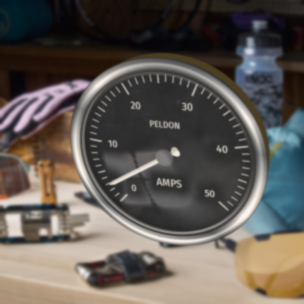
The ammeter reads 3; A
